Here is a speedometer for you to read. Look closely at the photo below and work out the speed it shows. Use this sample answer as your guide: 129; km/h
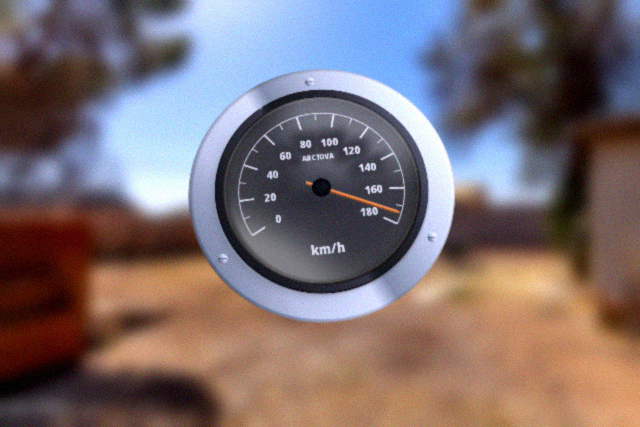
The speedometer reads 175; km/h
